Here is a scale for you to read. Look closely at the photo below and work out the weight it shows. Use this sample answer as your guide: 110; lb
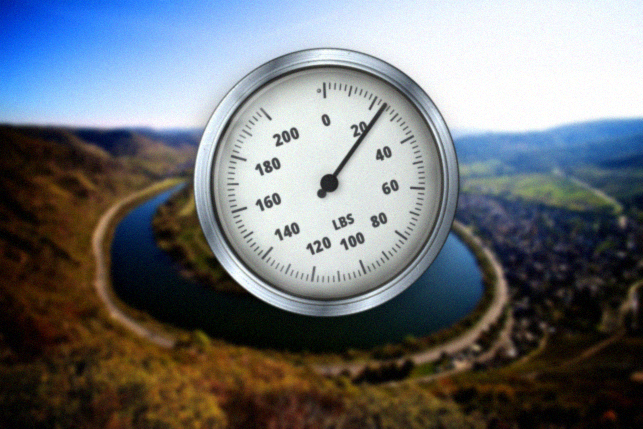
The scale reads 24; lb
